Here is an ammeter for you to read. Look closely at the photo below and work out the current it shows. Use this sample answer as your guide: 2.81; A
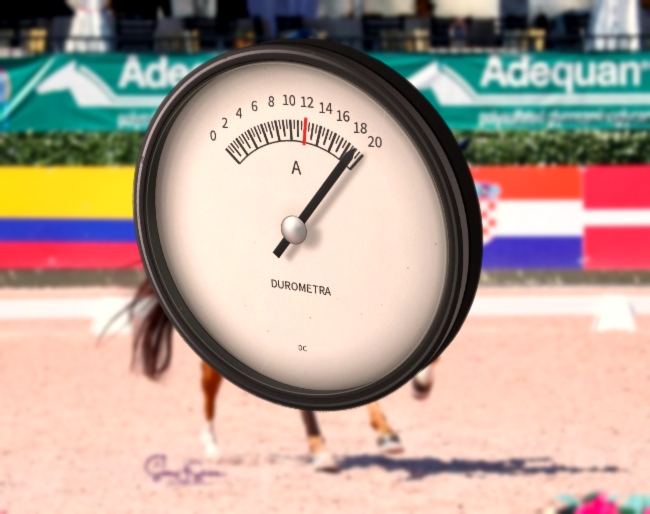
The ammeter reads 19; A
